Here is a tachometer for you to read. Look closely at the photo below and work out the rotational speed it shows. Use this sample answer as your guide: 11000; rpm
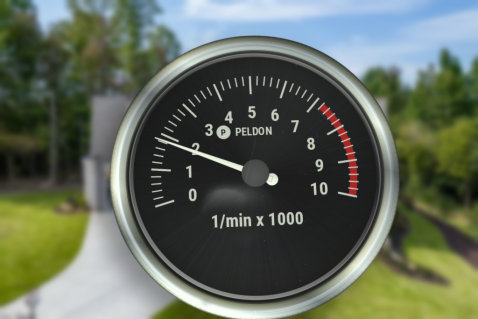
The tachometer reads 1800; rpm
